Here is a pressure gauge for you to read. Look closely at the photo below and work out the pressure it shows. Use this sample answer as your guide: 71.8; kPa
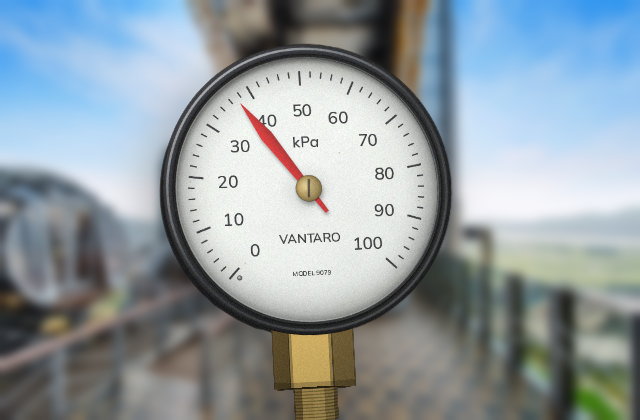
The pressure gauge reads 37; kPa
